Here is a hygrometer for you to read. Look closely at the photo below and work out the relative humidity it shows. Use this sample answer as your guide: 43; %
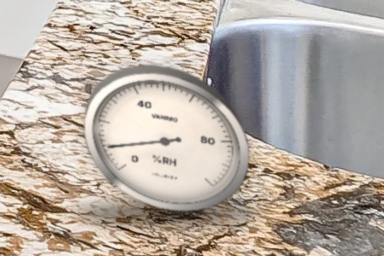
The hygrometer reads 10; %
